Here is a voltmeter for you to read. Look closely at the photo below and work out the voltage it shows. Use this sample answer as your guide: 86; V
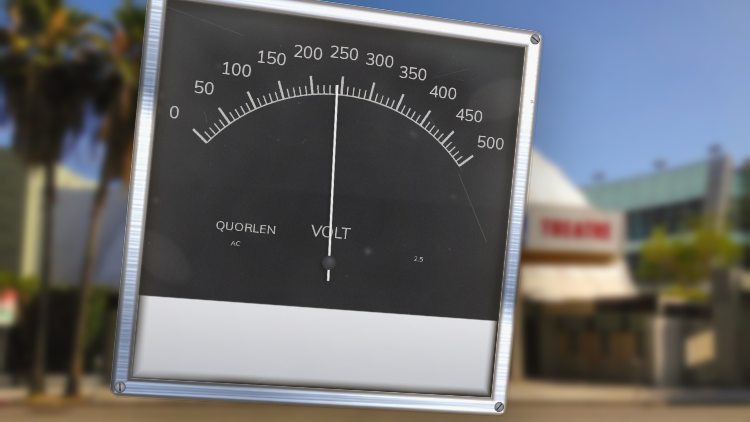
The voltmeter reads 240; V
